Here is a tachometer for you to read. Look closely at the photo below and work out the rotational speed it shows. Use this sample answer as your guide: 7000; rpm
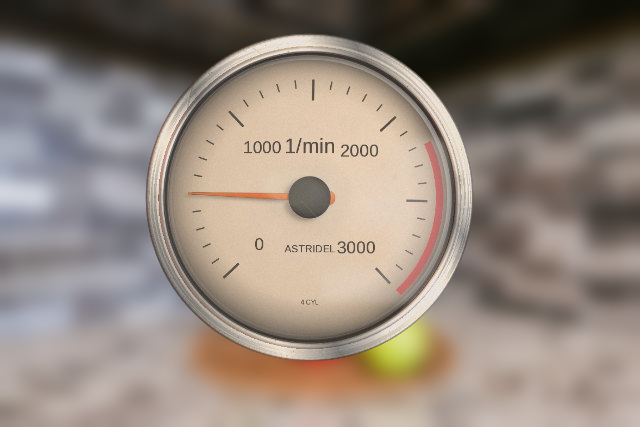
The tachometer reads 500; rpm
